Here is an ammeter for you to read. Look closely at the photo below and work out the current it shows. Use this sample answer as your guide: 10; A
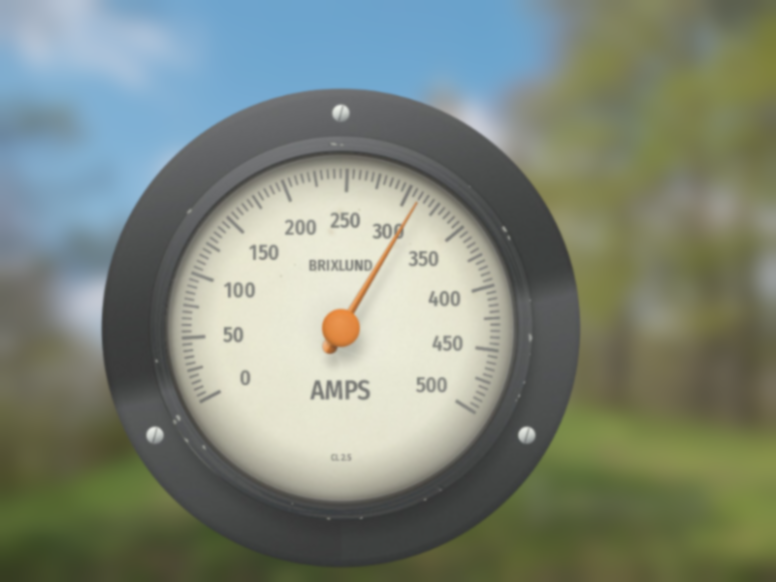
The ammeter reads 310; A
